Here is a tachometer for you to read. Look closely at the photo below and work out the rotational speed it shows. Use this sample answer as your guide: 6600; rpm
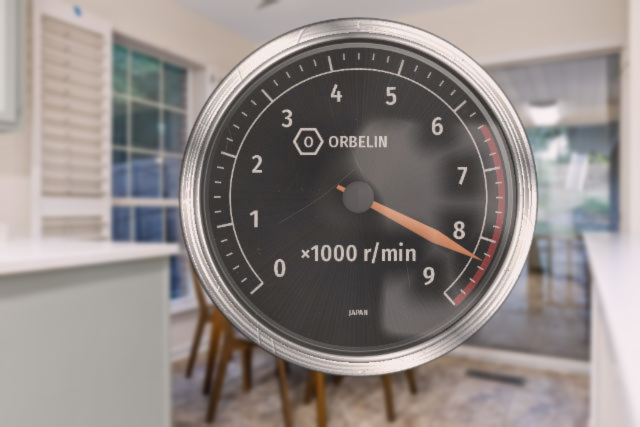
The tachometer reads 8300; rpm
